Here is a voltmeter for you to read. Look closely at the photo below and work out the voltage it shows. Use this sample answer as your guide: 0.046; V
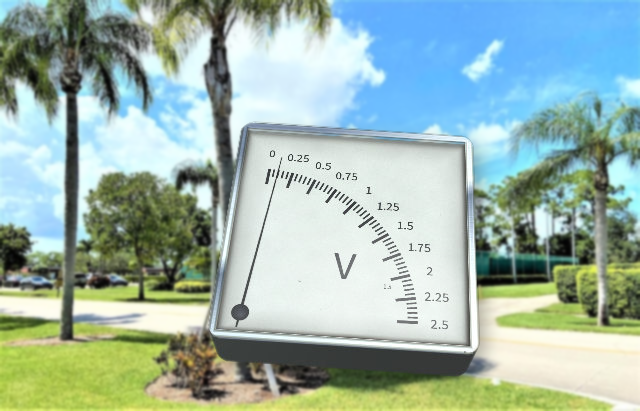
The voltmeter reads 0.1; V
